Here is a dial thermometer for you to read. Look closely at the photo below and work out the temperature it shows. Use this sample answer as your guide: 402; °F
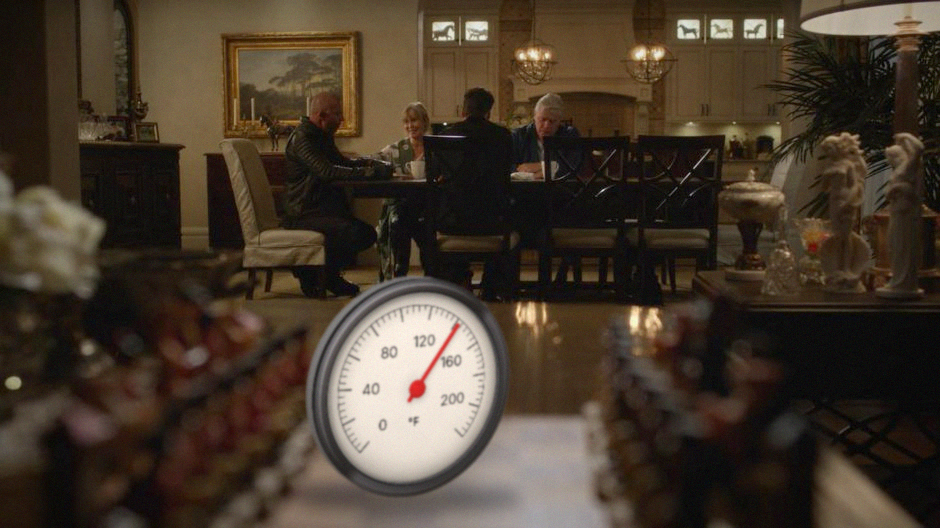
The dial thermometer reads 140; °F
